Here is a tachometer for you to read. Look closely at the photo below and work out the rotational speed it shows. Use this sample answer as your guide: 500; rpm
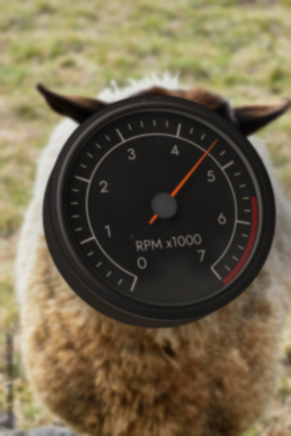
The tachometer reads 4600; rpm
